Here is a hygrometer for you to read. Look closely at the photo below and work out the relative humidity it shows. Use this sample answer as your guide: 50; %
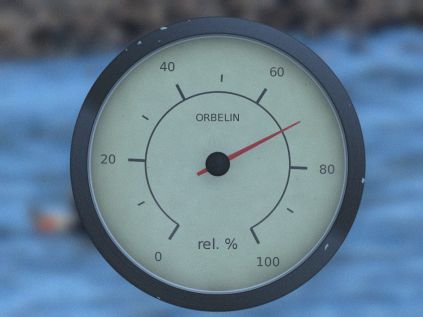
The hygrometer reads 70; %
